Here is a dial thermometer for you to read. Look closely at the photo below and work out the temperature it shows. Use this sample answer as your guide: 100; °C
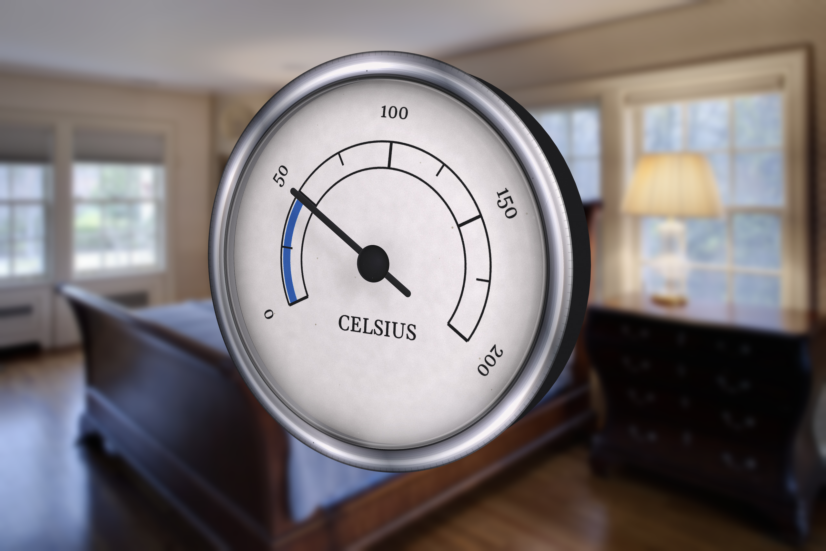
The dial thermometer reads 50; °C
